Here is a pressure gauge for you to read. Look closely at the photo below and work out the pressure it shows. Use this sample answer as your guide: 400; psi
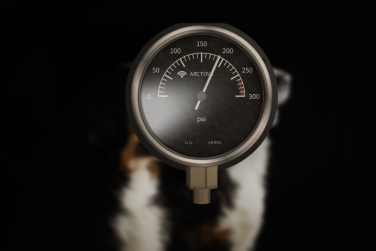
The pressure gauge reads 190; psi
